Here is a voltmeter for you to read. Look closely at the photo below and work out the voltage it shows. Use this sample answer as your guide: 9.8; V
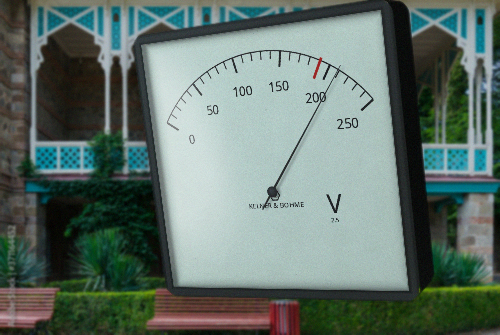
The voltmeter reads 210; V
